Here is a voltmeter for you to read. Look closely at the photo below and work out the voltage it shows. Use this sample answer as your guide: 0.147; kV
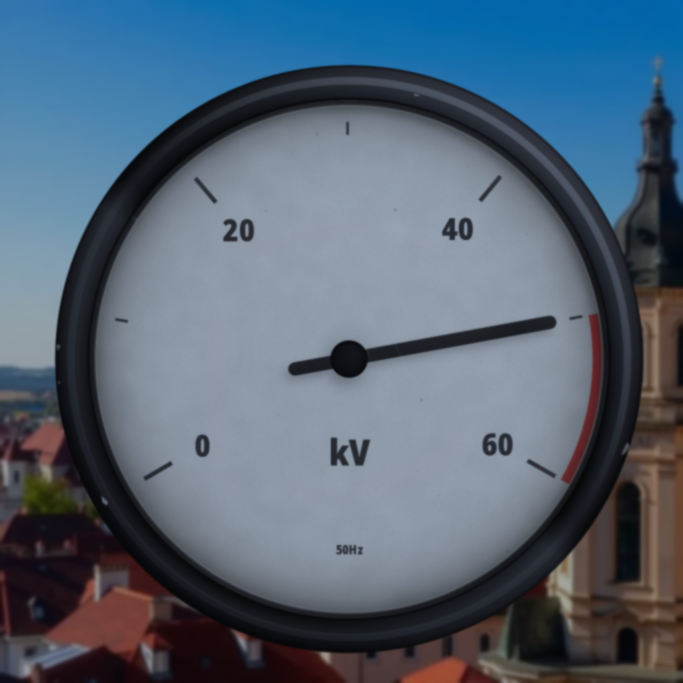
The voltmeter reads 50; kV
